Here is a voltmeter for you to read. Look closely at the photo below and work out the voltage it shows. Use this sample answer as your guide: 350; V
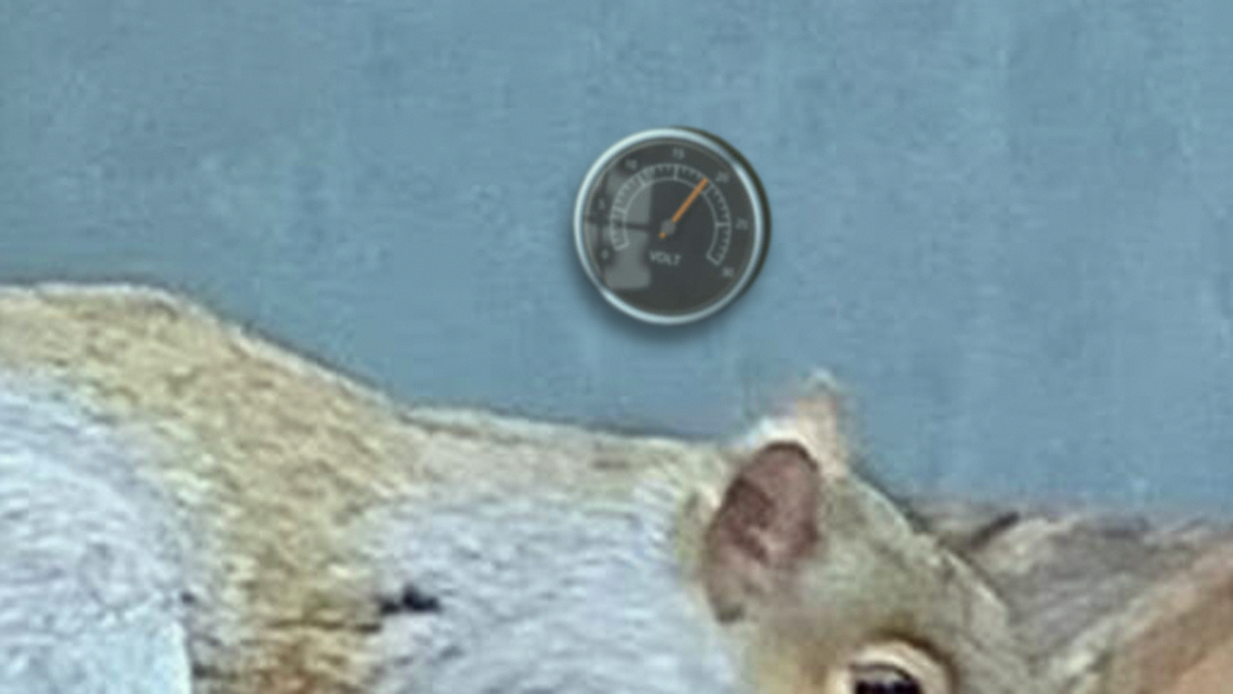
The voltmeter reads 19; V
